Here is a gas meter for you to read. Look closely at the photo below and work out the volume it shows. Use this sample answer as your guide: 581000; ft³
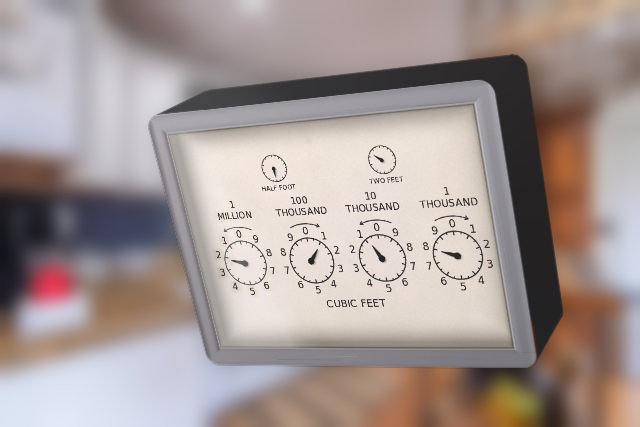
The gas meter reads 210800; ft³
